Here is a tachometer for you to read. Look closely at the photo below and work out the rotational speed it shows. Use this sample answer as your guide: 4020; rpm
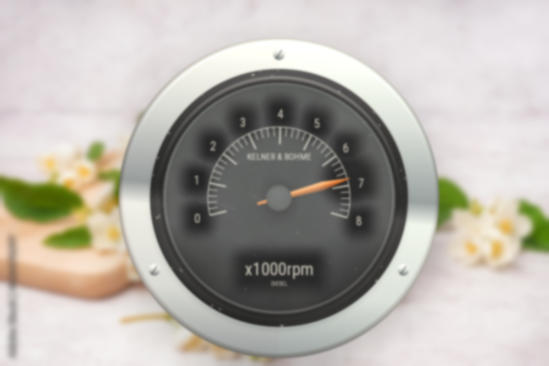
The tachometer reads 6800; rpm
